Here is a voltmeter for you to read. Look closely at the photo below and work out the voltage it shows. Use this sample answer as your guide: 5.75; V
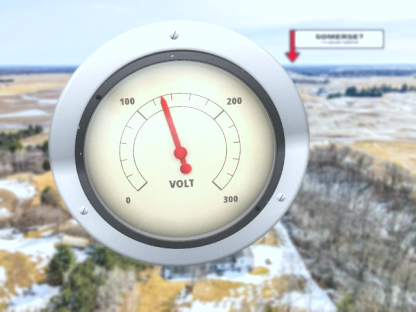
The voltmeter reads 130; V
